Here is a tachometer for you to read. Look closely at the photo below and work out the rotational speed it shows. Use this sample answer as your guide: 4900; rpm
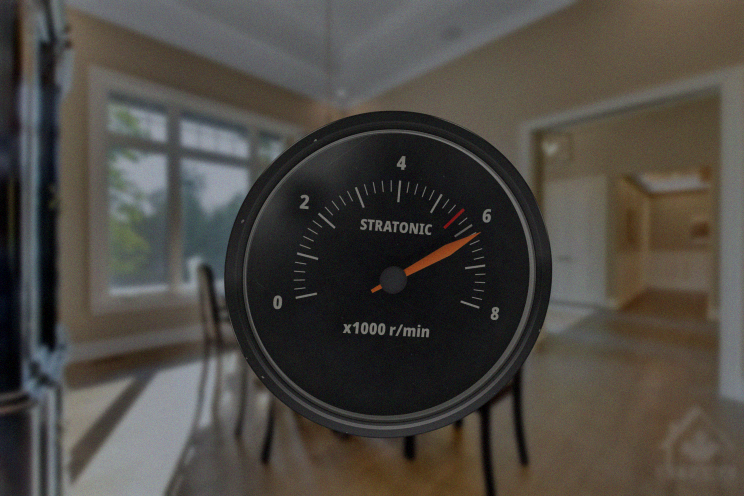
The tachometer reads 6200; rpm
